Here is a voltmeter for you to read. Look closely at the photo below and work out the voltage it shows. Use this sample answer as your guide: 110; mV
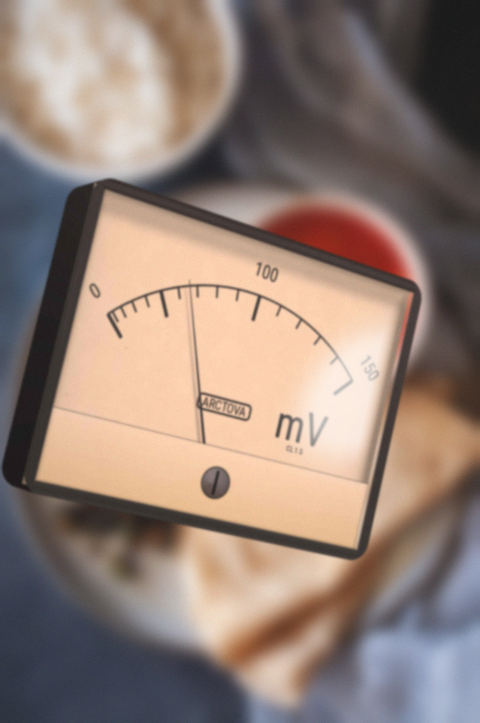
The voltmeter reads 65; mV
